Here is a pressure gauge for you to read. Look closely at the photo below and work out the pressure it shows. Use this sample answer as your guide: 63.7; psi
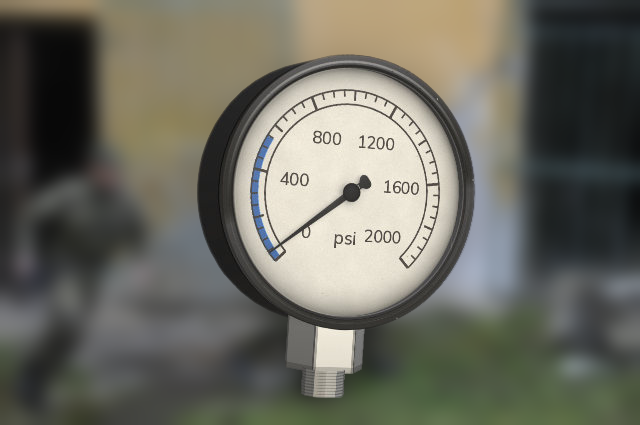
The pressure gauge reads 50; psi
